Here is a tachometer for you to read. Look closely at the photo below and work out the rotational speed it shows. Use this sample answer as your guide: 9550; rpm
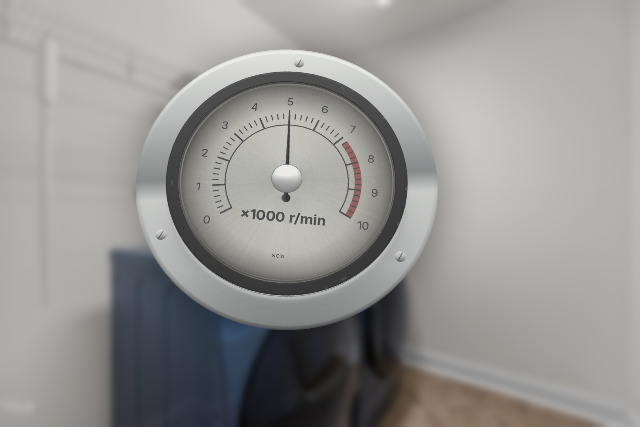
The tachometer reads 5000; rpm
